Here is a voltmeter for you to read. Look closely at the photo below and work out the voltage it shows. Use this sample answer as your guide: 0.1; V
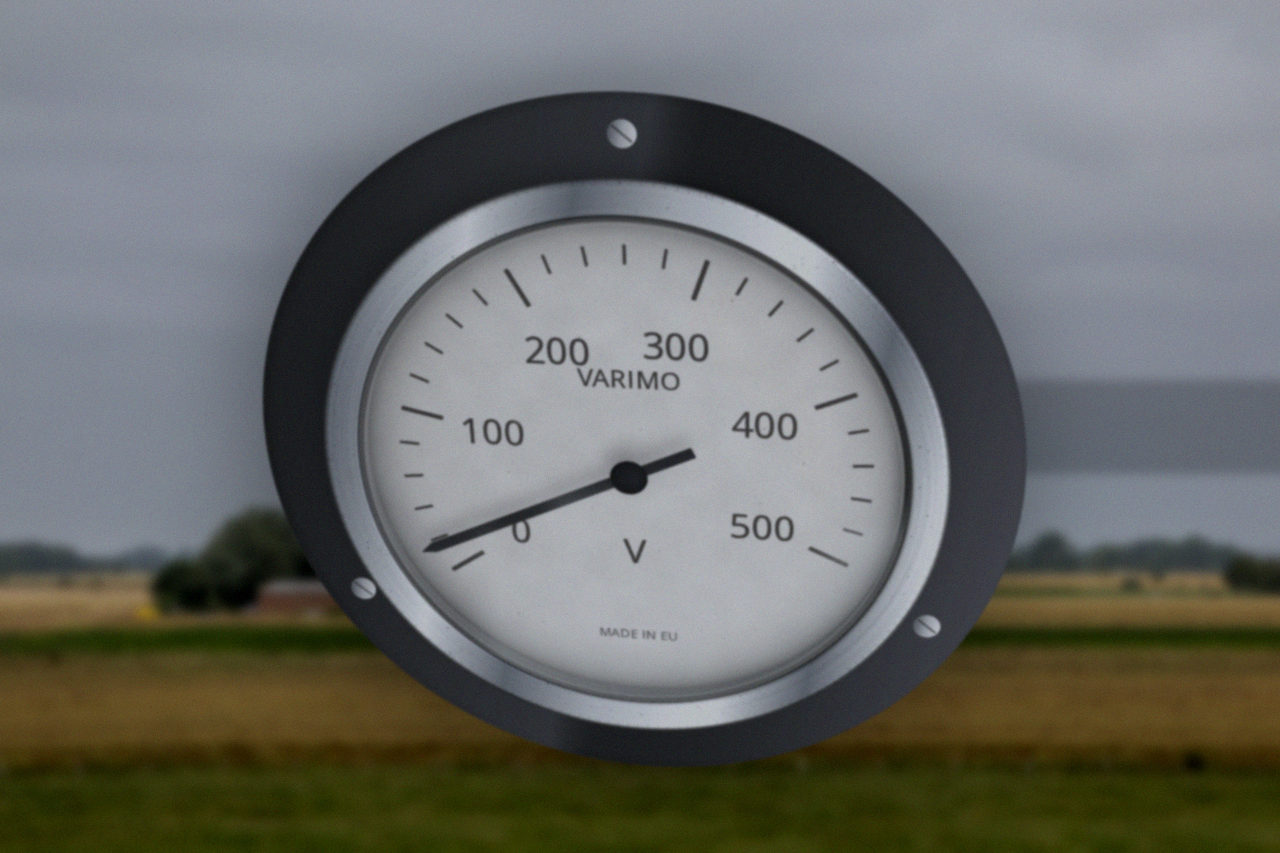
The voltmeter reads 20; V
